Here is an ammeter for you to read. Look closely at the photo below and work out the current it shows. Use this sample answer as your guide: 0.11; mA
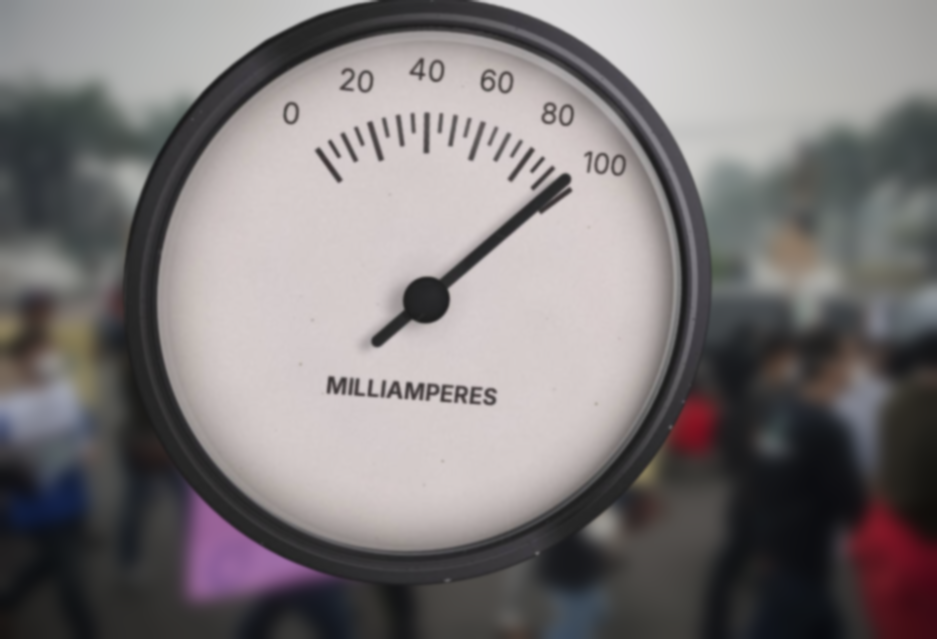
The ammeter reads 95; mA
